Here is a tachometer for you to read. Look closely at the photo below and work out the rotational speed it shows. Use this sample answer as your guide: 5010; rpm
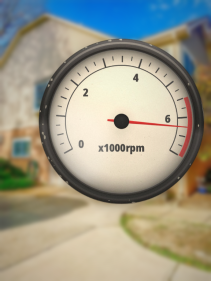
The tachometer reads 6250; rpm
